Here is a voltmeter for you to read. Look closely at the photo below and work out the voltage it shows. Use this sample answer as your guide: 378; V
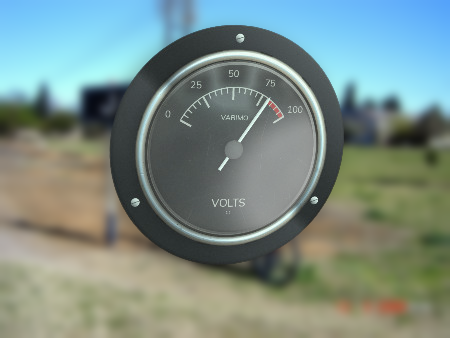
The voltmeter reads 80; V
